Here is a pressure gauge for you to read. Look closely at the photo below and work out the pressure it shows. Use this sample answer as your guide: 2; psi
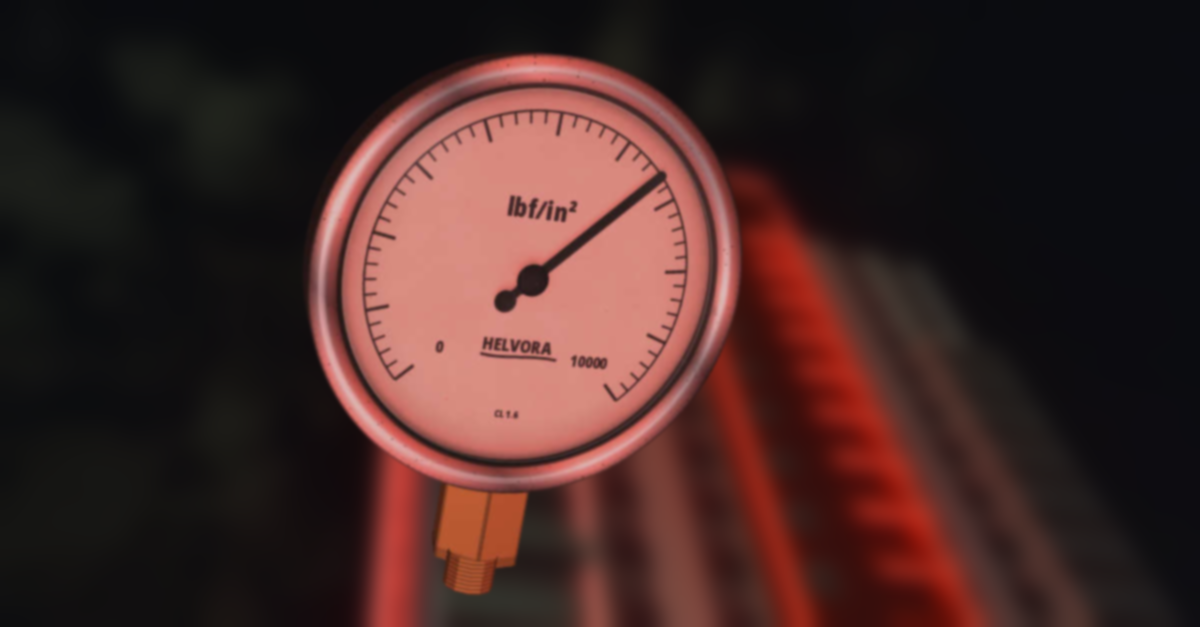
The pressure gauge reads 6600; psi
